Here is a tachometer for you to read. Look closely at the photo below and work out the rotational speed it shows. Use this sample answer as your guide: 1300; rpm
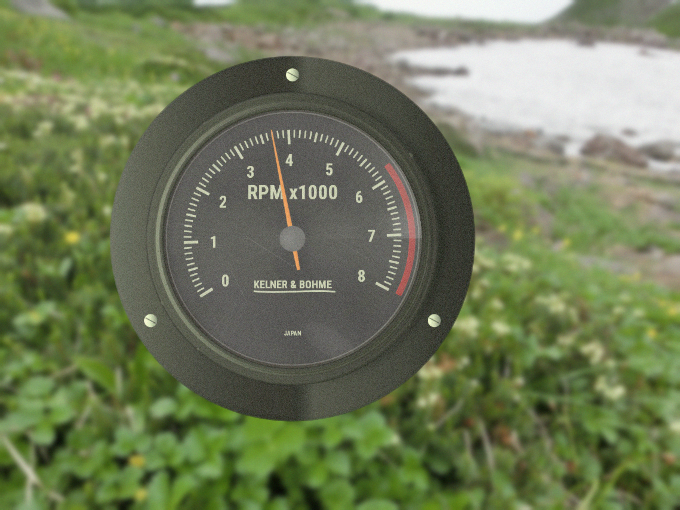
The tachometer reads 3700; rpm
